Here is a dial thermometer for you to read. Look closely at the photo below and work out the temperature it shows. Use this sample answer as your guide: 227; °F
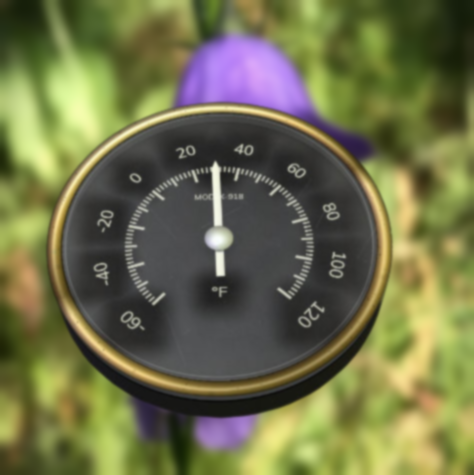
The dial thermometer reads 30; °F
